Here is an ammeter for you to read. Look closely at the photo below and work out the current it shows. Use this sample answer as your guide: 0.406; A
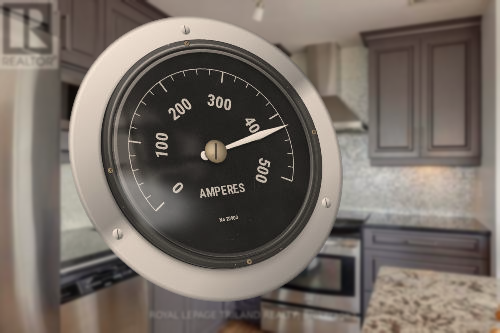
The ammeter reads 420; A
